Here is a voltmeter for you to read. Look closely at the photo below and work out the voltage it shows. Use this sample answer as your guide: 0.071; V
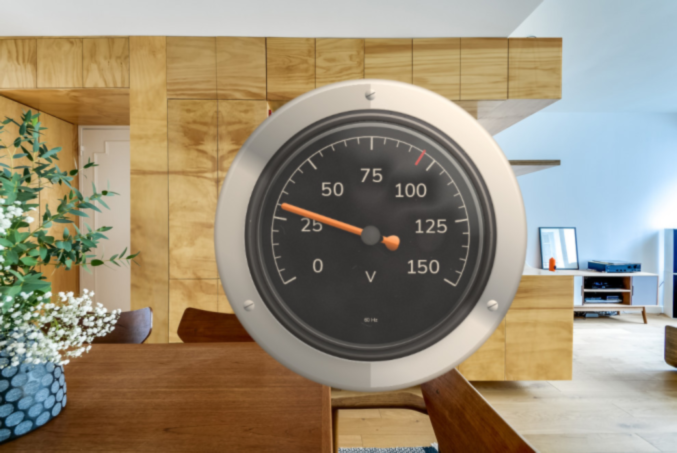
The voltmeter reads 30; V
